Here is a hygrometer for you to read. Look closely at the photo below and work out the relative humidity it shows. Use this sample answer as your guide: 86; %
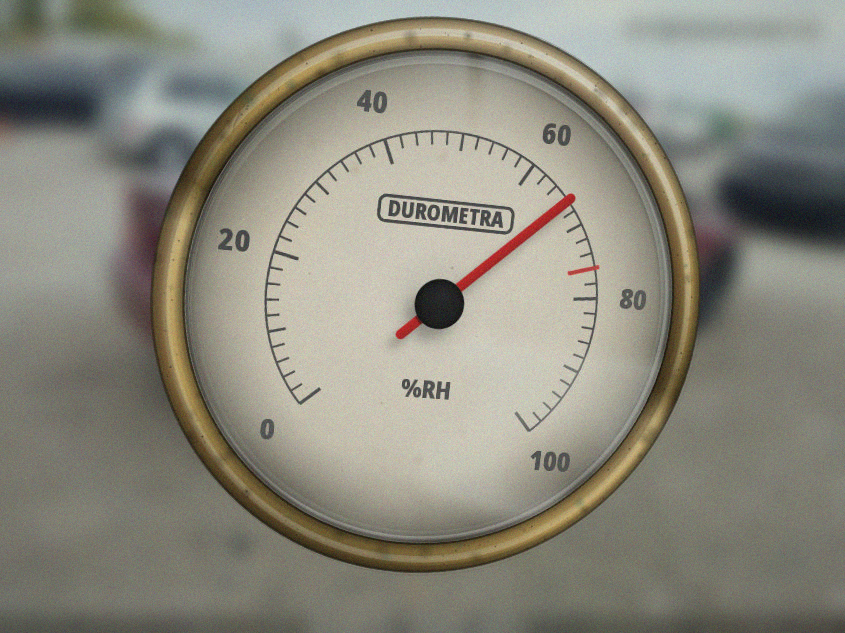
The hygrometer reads 66; %
